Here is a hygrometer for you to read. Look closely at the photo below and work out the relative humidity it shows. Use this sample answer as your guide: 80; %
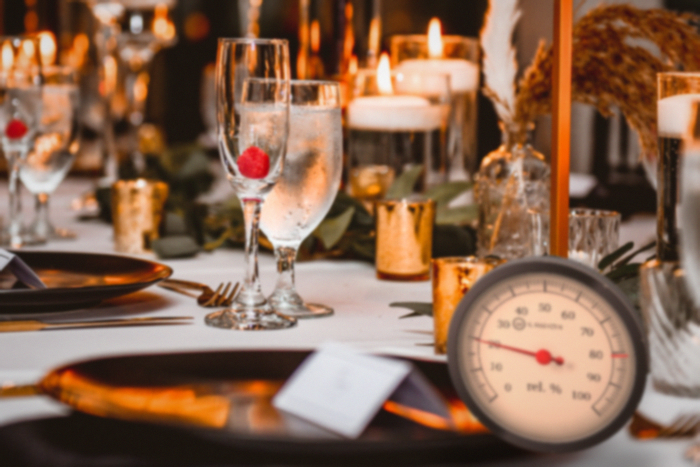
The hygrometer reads 20; %
